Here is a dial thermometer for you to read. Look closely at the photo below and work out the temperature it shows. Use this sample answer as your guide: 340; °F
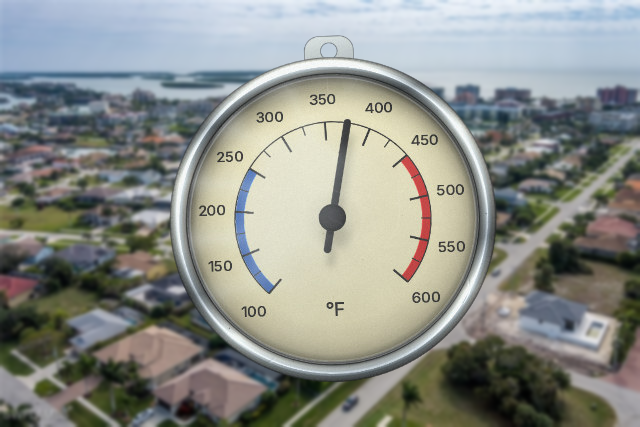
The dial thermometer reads 375; °F
